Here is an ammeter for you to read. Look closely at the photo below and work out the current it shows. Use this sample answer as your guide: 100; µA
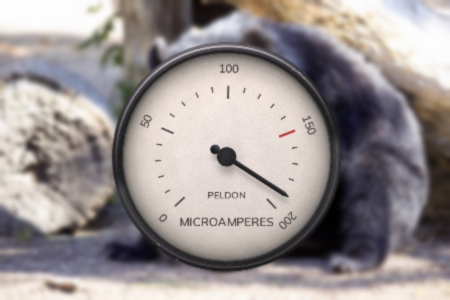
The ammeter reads 190; µA
